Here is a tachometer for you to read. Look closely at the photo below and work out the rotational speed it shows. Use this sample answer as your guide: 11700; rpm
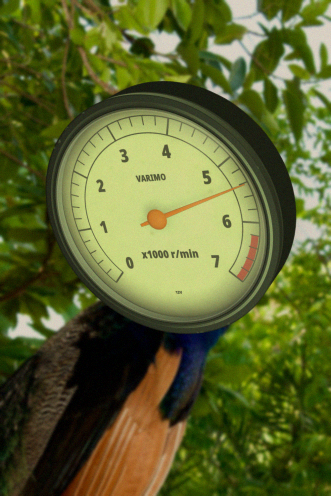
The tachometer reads 5400; rpm
